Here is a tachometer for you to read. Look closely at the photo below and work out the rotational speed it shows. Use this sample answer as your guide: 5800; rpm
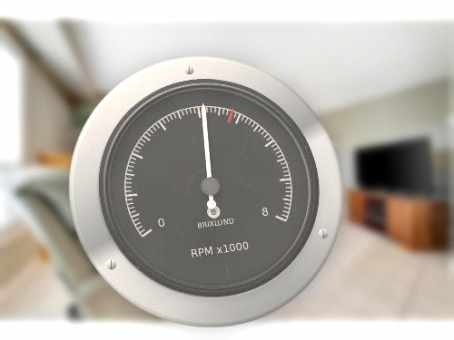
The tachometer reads 4100; rpm
